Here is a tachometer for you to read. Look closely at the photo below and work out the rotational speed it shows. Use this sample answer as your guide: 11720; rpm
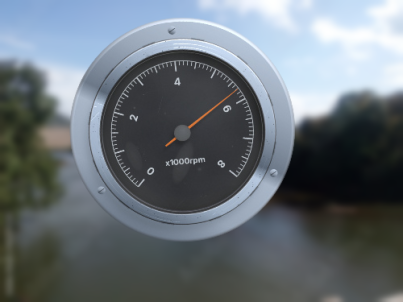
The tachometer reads 5700; rpm
